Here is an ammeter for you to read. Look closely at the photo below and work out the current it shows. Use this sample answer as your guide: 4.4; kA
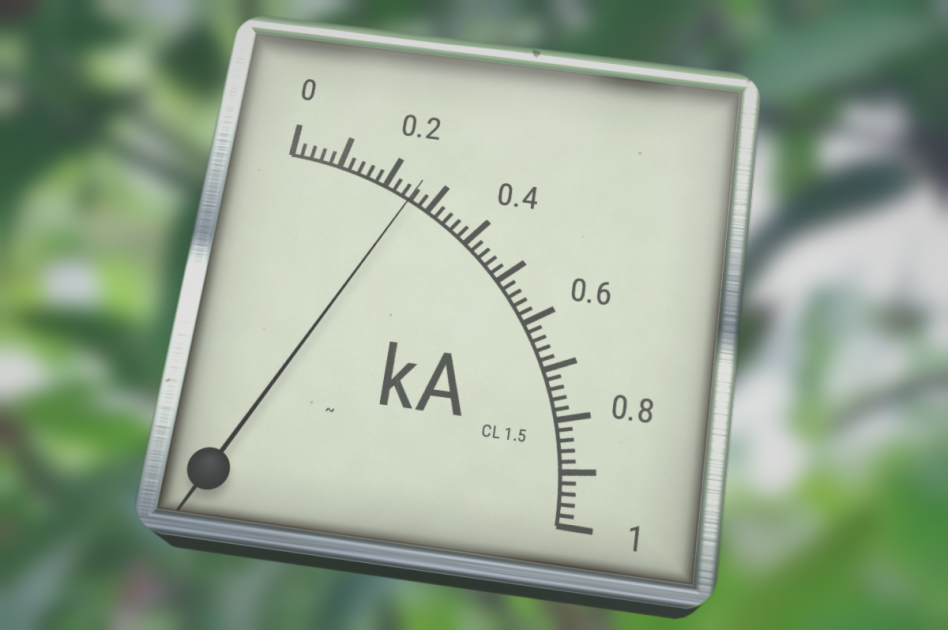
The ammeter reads 0.26; kA
